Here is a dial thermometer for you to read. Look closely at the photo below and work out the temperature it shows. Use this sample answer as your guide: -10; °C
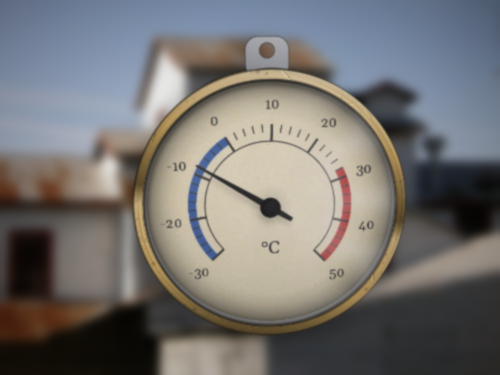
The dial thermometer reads -8; °C
